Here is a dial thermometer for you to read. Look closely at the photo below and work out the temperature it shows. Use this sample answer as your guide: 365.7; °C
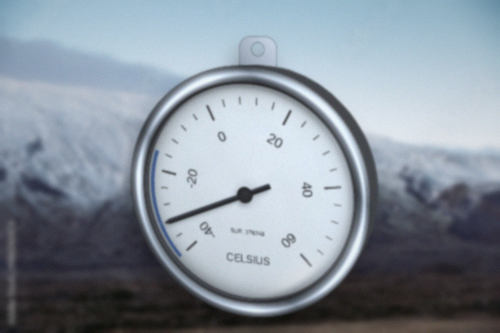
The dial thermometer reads -32; °C
